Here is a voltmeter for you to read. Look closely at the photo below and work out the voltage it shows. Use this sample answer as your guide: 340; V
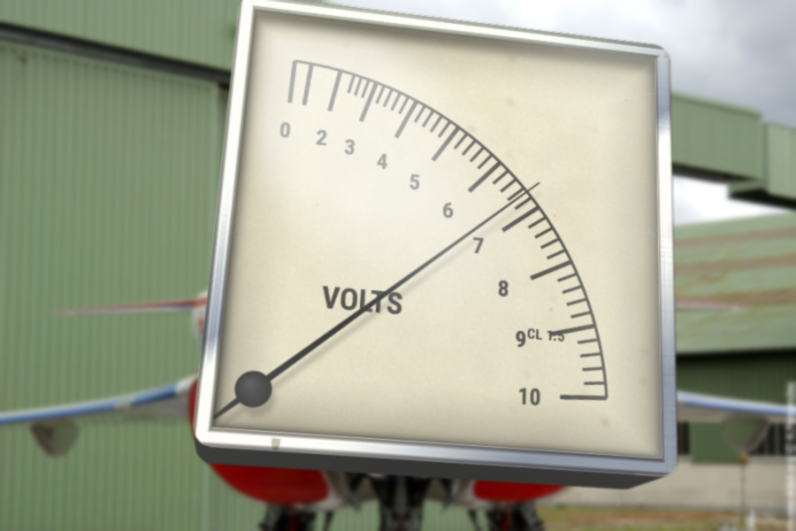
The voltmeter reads 6.7; V
